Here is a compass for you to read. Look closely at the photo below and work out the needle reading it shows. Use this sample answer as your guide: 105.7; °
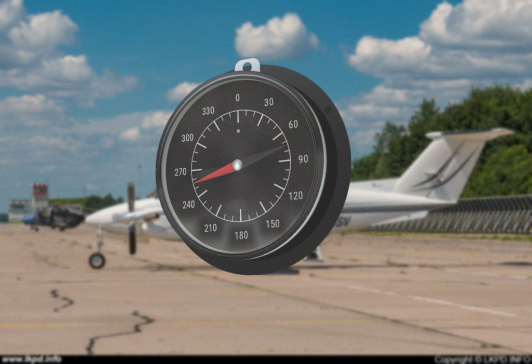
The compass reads 255; °
